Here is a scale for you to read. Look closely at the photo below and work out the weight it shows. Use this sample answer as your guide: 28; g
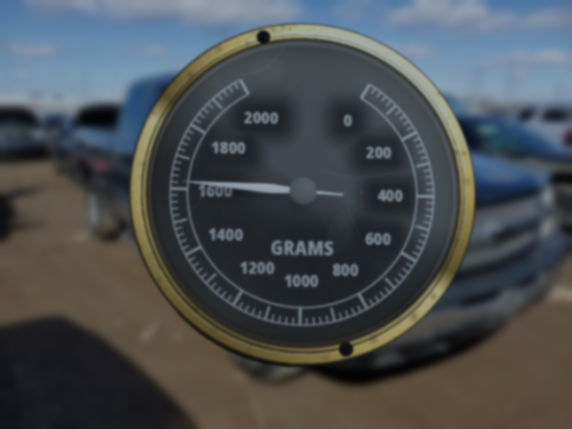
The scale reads 1620; g
